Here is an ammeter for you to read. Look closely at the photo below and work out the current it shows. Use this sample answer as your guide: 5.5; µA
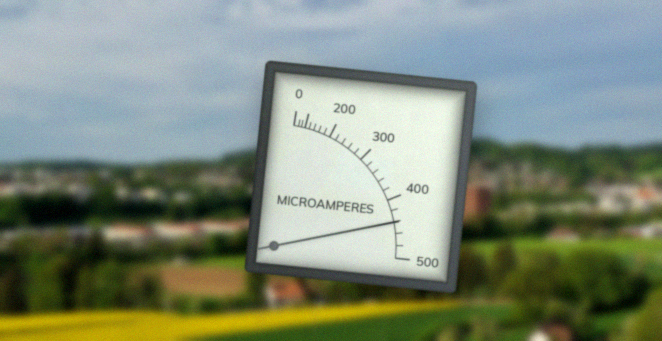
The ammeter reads 440; µA
